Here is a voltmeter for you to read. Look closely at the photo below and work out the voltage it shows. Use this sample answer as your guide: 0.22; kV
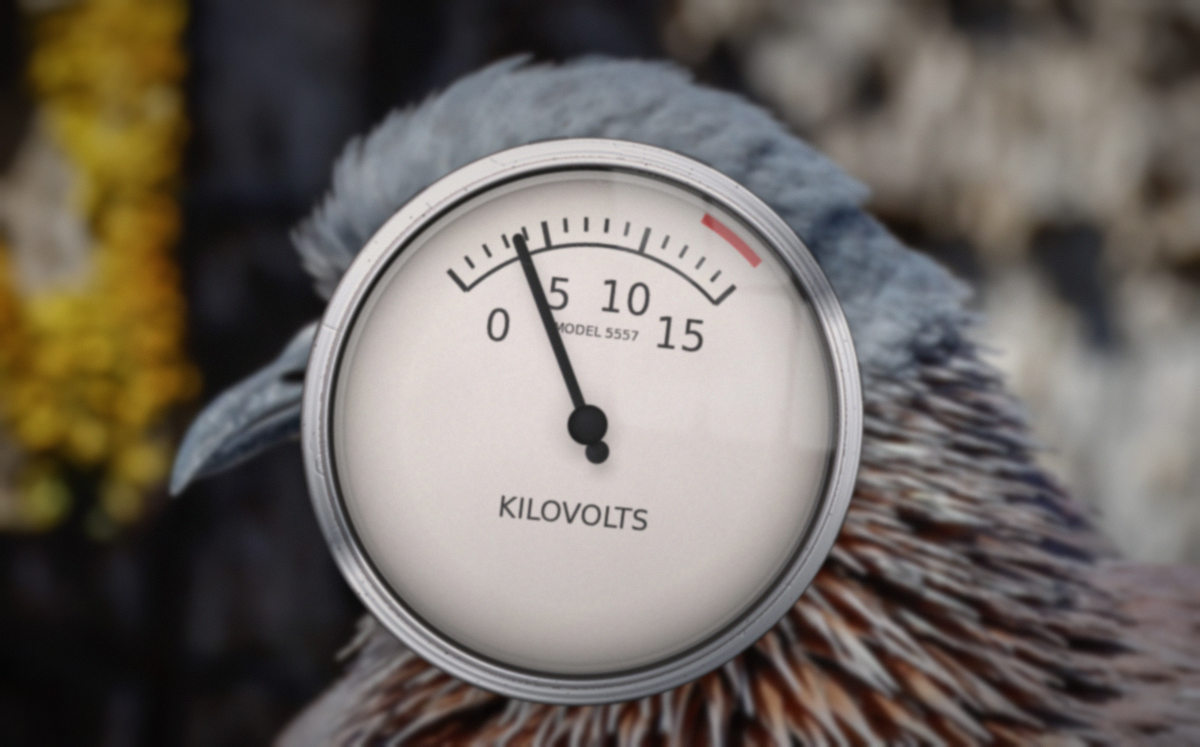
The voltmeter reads 3.5; kV
